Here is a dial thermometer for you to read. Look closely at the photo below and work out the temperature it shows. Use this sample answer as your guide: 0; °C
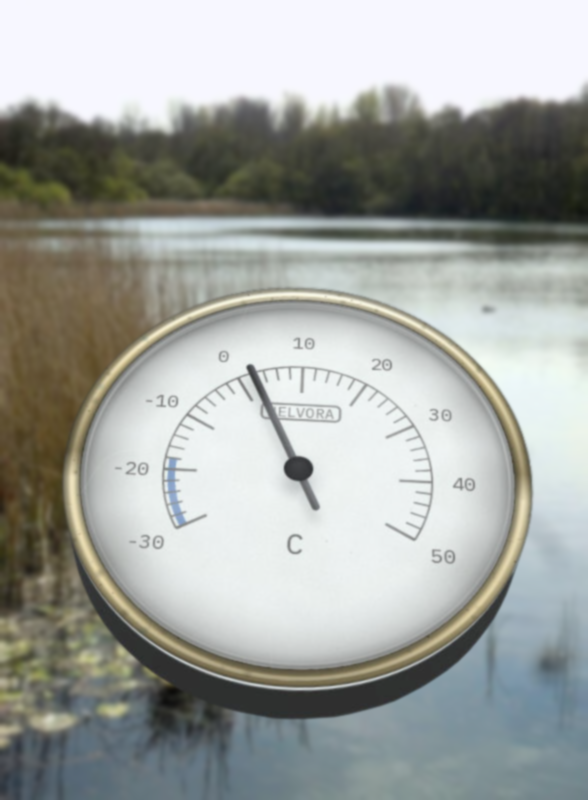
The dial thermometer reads 2; °C
